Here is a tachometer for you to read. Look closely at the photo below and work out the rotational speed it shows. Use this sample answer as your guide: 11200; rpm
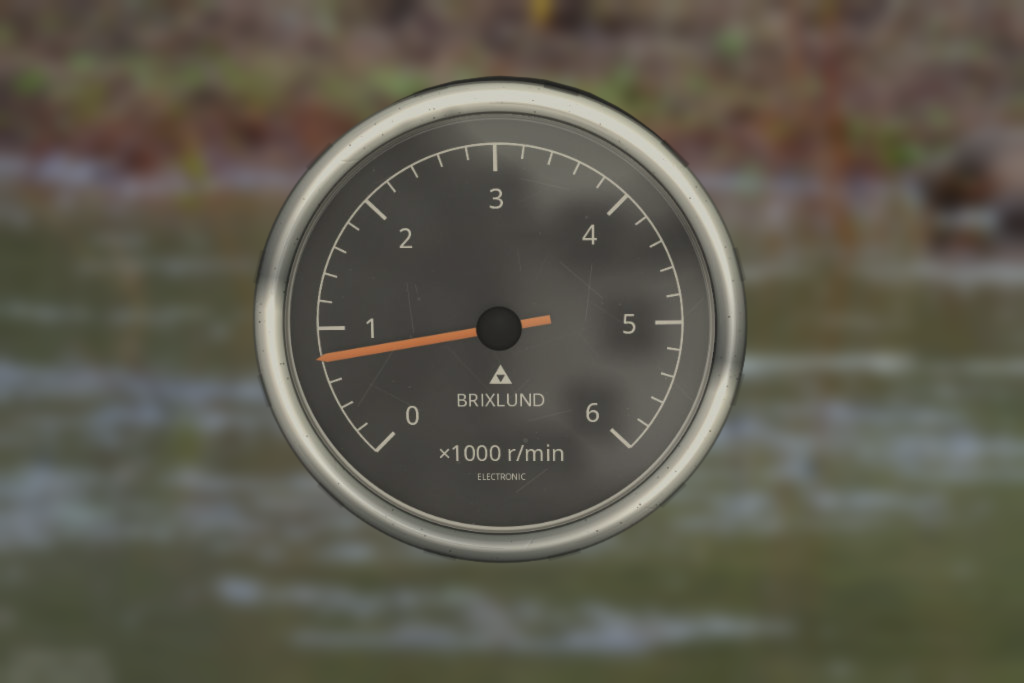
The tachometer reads 800; rpm
